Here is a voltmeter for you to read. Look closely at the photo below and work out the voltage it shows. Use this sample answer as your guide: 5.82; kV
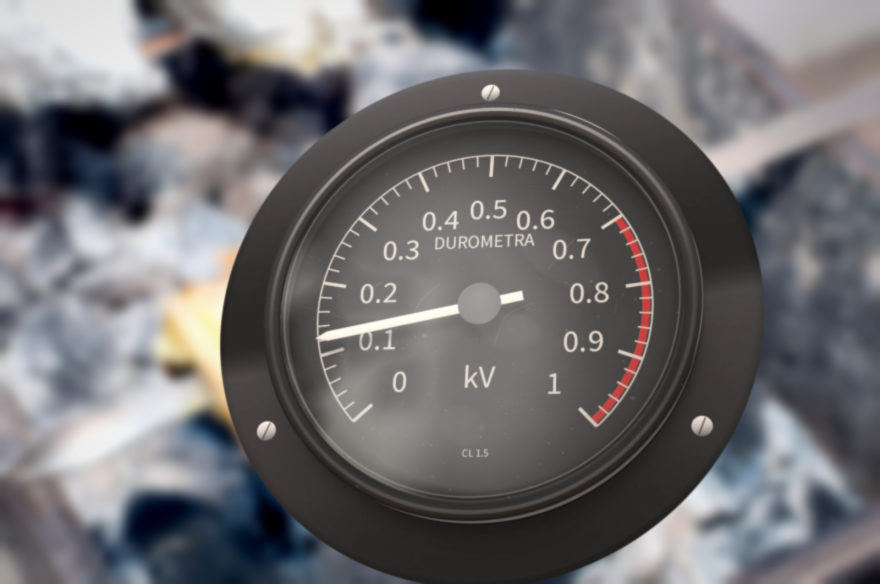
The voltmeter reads 0.12; kV
